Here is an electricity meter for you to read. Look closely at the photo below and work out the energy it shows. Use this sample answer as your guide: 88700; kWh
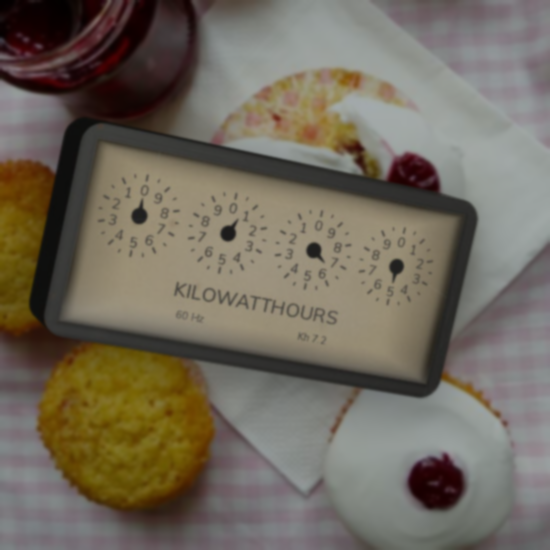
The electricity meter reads 65; kWh
